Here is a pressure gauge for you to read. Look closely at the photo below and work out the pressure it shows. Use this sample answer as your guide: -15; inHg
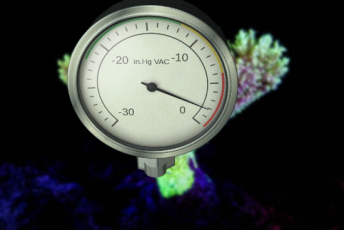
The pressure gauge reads -2; inHg
